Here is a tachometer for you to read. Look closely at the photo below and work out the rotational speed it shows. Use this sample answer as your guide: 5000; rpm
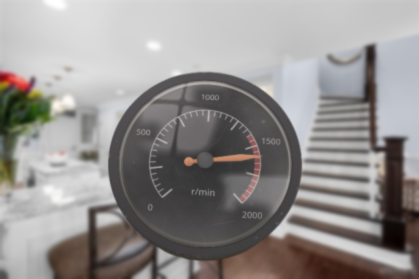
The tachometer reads 1600; rpm
